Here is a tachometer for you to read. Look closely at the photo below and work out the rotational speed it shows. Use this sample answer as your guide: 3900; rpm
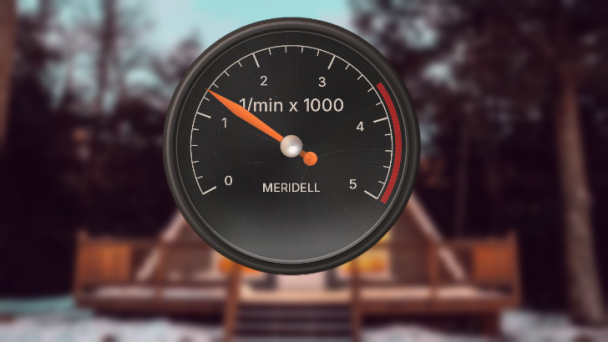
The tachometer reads 1300; rpm
